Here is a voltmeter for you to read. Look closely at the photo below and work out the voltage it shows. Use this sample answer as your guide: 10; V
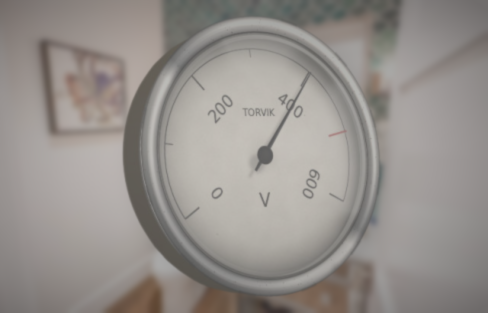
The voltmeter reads 400; V
